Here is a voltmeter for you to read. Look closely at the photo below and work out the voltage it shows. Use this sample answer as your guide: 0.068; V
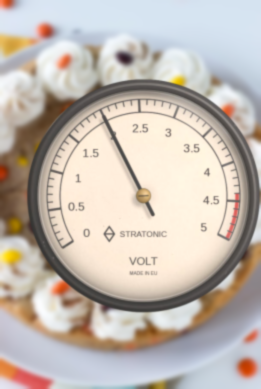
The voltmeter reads 2; V
